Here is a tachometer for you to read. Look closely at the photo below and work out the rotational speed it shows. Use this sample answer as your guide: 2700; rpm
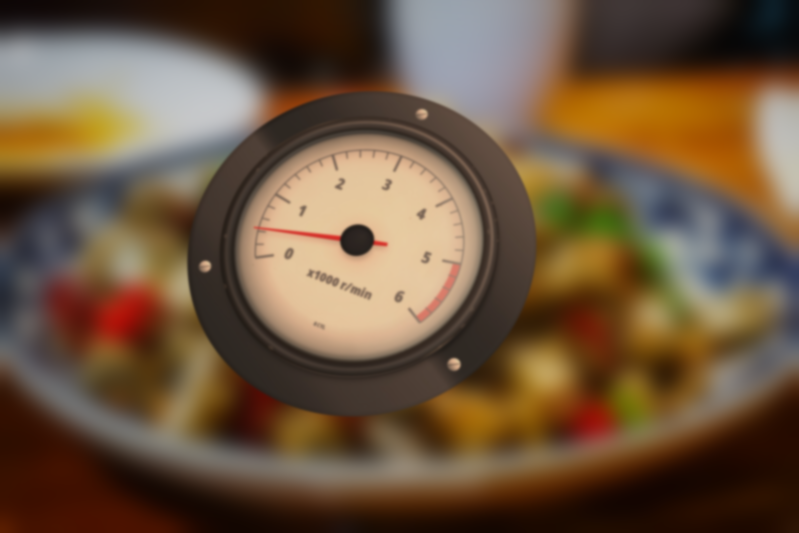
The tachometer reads 400; rpm
